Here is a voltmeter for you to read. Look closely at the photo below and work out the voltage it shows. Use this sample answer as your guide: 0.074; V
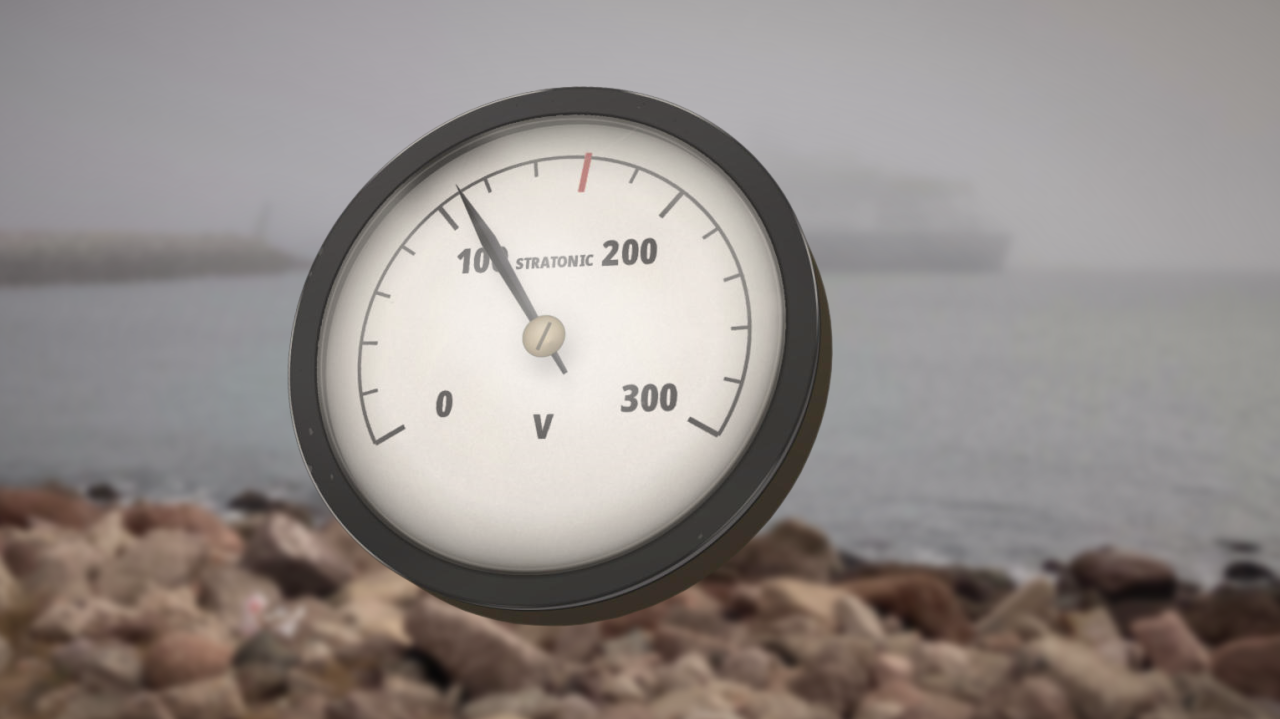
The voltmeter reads 110; V
